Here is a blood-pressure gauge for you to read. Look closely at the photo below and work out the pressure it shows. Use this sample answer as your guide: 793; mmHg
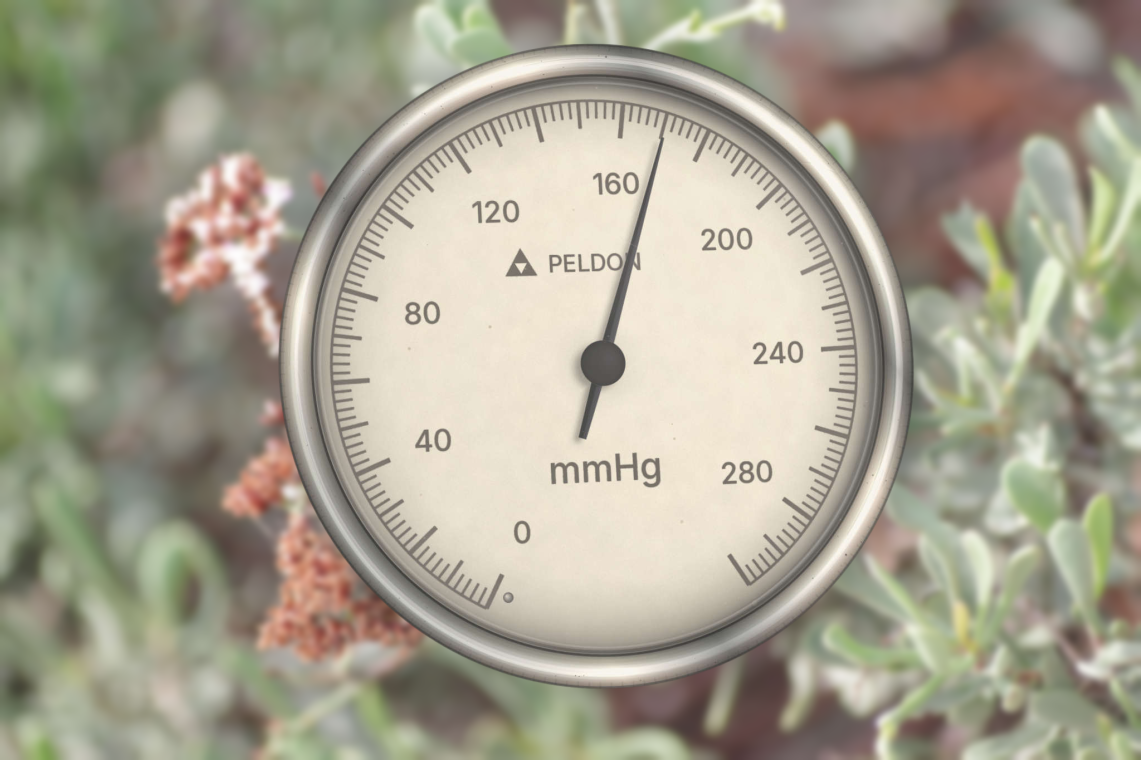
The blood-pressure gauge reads 170; mmHg
